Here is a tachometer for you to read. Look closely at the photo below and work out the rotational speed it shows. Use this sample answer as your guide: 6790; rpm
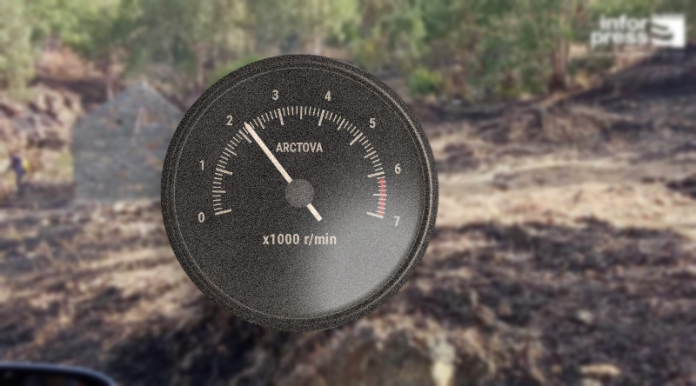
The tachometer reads 2200; rpm
